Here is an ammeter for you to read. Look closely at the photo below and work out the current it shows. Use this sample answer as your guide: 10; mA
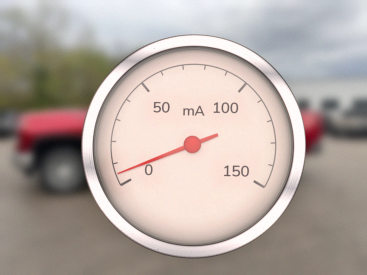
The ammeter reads 5; mA
